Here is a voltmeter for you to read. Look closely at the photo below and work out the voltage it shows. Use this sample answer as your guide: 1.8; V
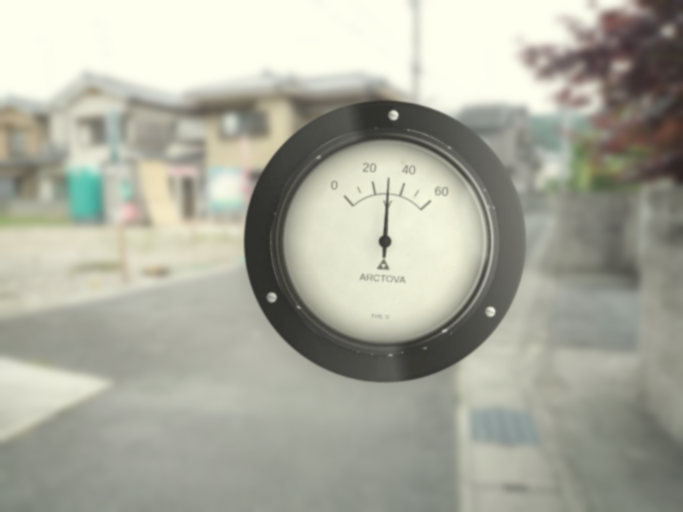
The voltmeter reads 30; V
